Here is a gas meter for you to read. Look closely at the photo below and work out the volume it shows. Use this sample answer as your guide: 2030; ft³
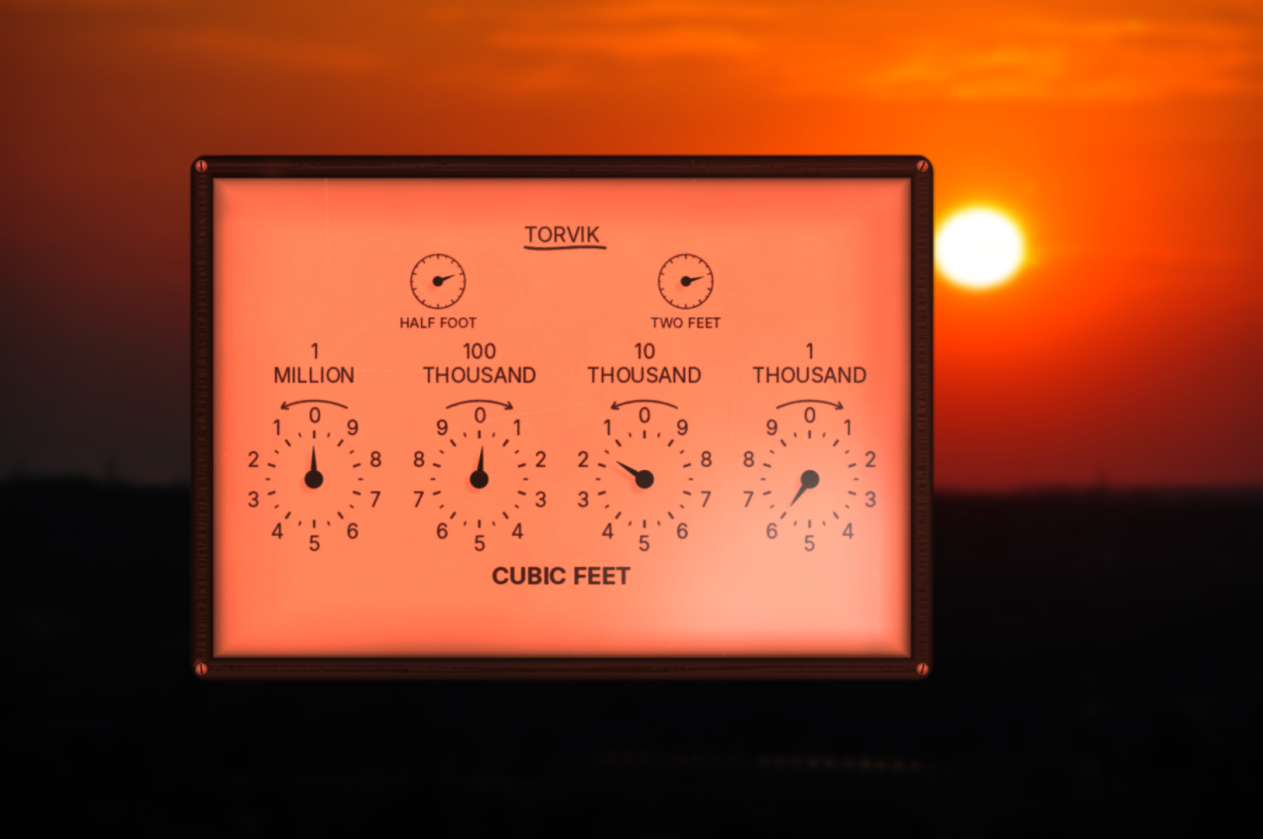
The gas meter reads 1600; ft³
